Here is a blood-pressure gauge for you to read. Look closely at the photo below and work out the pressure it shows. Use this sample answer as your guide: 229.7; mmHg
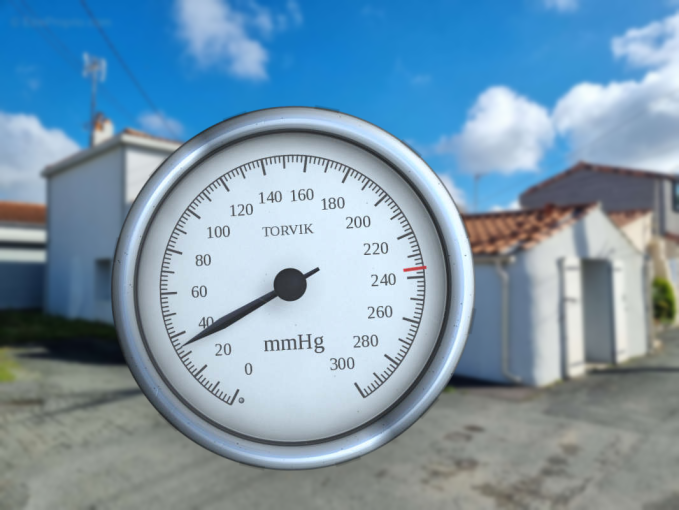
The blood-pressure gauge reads 34; mmHg
